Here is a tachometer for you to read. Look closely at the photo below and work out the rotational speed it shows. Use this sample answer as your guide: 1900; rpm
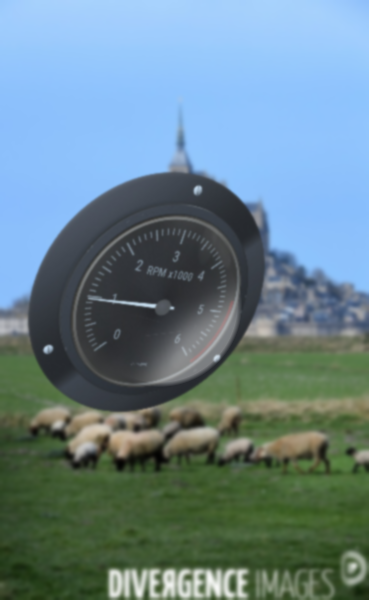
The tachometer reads 1000; rpm
